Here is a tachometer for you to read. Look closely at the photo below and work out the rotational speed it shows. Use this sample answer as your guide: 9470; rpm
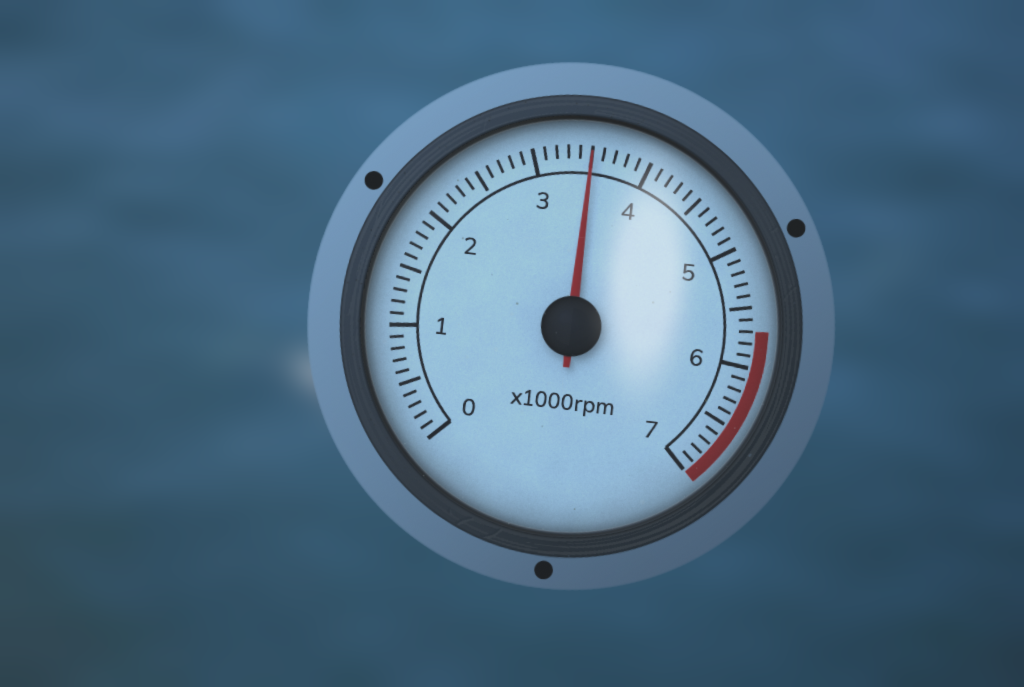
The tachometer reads 3500; rpm
